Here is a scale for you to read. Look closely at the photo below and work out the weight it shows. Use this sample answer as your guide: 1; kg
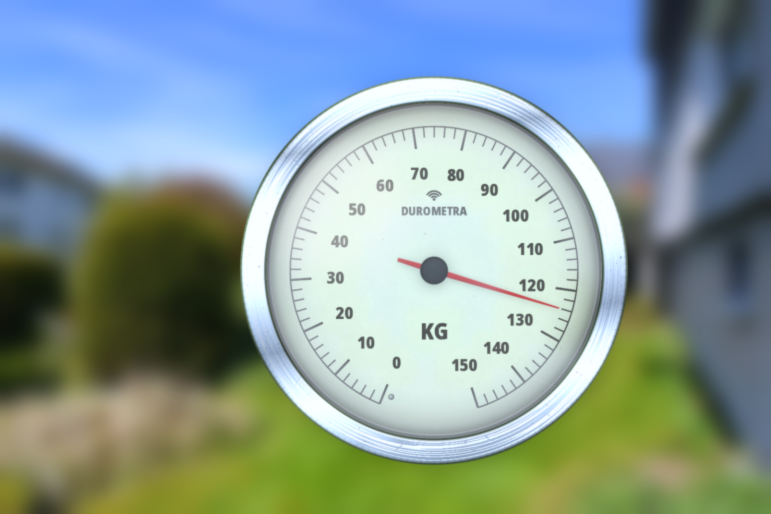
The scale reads 124; kg
